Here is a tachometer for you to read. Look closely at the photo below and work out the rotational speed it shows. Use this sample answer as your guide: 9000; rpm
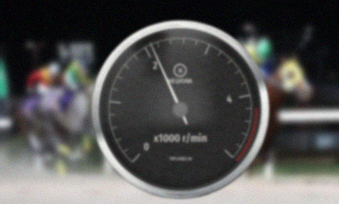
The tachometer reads 2100; rpm
